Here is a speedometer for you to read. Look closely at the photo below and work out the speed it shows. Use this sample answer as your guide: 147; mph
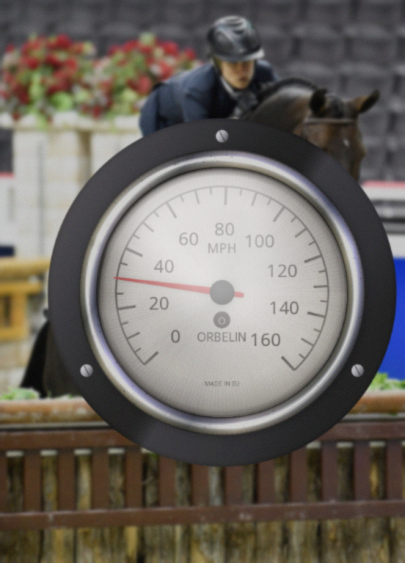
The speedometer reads 30; mph
